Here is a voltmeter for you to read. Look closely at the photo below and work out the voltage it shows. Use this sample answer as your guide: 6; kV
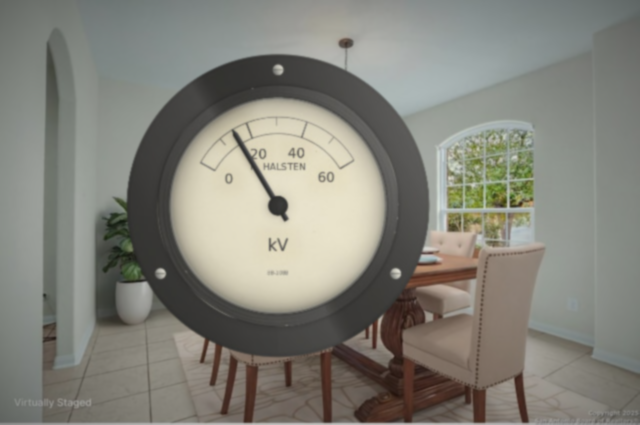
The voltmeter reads 15; kV
